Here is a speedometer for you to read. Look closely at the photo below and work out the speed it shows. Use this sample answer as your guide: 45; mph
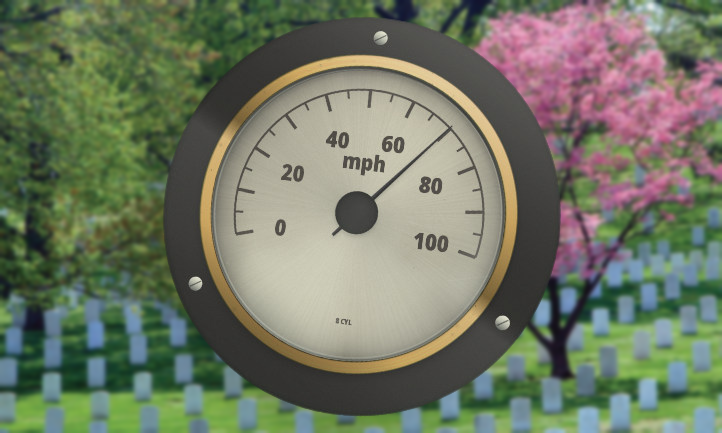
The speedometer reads 70; mph
